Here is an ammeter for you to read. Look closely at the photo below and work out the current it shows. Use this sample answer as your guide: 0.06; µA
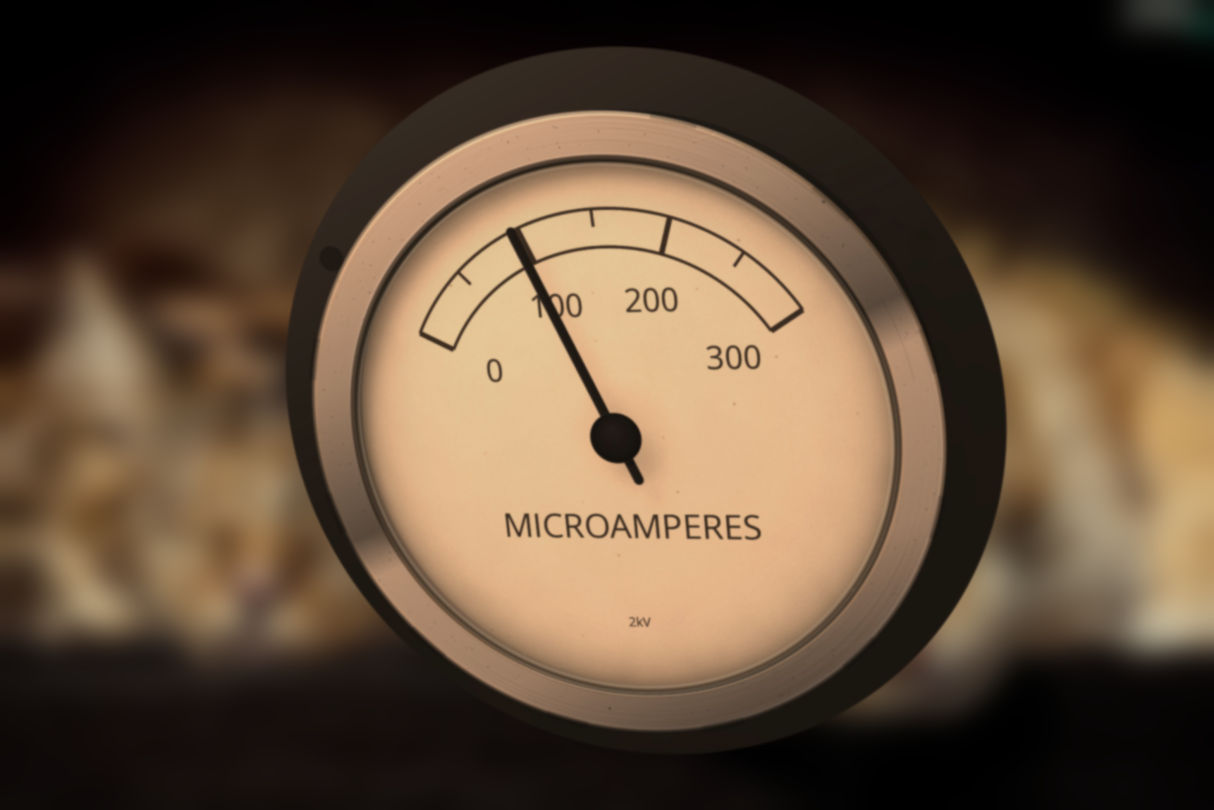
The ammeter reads 100; µA
